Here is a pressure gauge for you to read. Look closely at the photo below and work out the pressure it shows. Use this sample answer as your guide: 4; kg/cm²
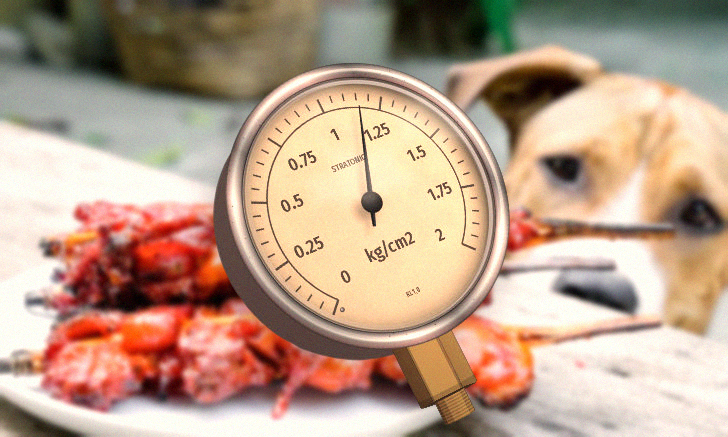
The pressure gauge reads 1.15; kg/cm²
